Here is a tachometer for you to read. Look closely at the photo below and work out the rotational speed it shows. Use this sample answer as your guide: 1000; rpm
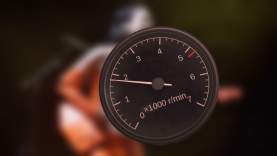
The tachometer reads 1800; rpm
